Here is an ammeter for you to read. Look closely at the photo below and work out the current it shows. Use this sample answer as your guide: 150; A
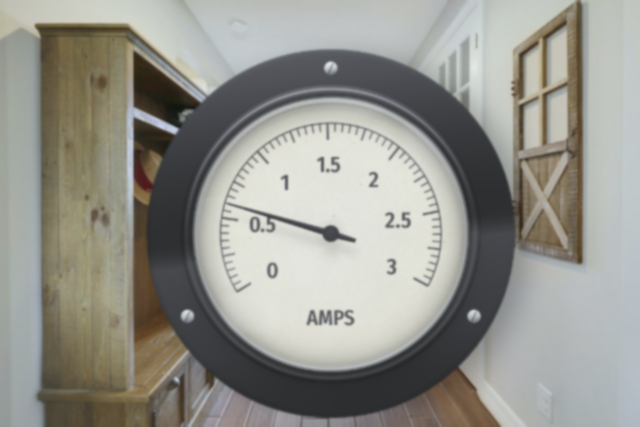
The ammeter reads 0.6; A
